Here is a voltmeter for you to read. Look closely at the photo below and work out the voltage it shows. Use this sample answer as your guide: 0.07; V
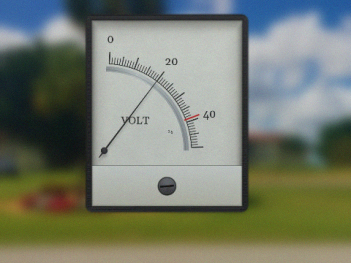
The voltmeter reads 20; V
